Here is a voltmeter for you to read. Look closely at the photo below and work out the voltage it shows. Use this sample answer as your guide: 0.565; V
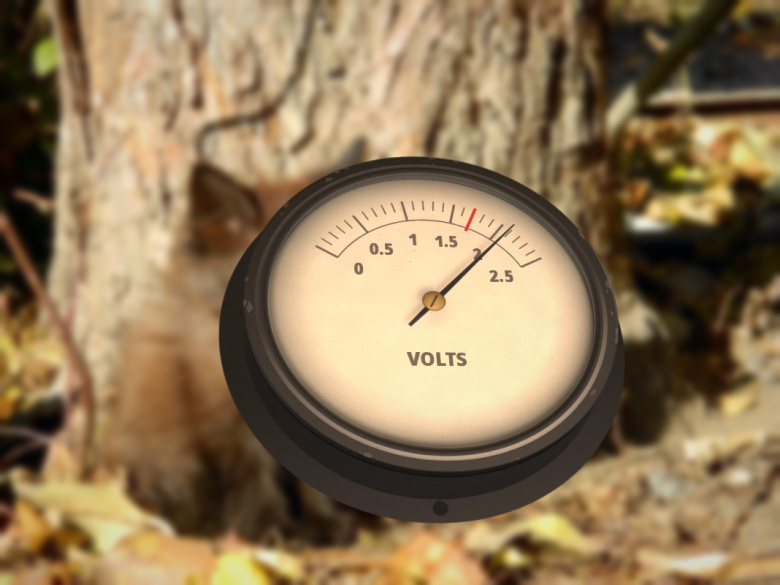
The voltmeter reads 2.1; V
